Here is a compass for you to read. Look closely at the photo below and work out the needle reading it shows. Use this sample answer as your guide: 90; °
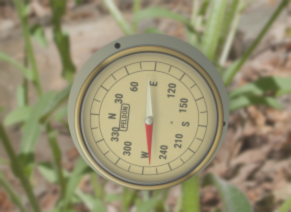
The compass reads 262.5; °
